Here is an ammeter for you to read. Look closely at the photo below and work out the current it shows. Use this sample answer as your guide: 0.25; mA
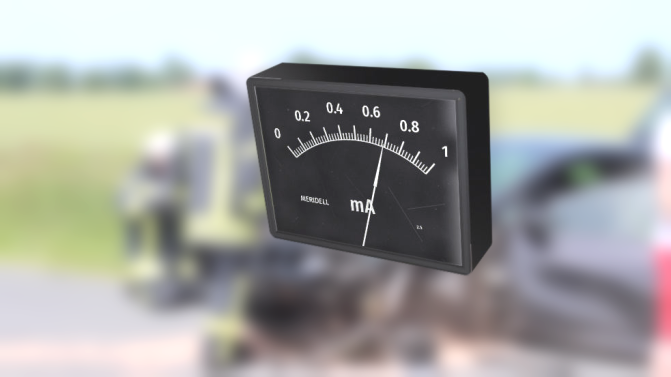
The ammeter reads 0.7; mA
